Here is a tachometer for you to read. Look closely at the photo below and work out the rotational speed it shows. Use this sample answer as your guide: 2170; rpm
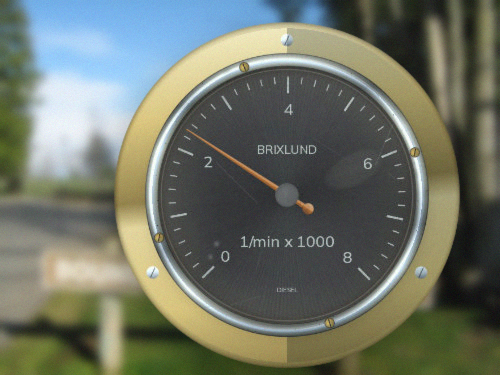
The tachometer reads 2300; rpm
